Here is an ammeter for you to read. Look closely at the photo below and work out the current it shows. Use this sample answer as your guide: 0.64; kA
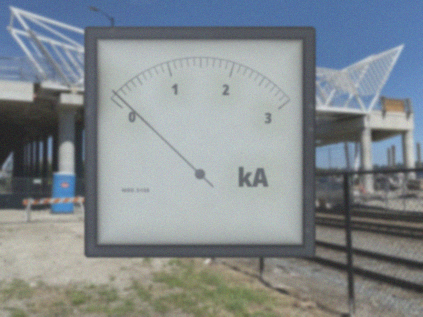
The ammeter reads 0.1; kA
